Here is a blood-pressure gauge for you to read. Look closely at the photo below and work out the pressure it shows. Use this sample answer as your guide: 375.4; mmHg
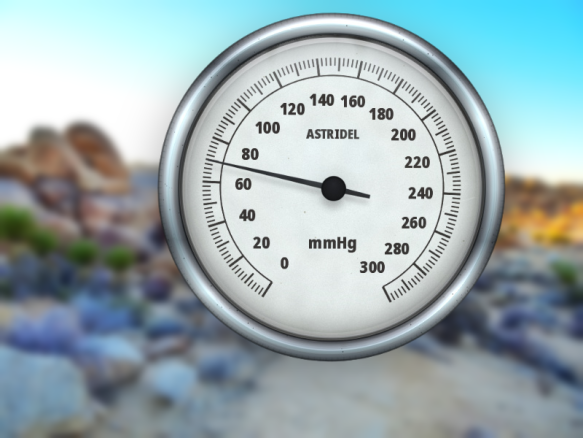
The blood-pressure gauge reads 70; mmHg
